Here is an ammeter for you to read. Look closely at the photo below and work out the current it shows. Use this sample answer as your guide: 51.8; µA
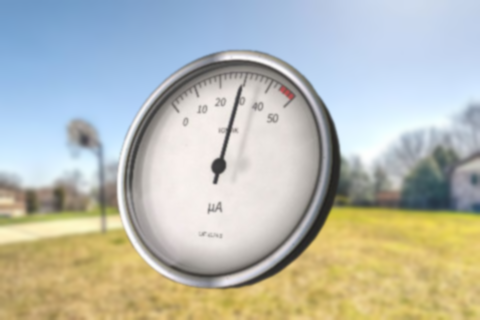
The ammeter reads 30; µA
